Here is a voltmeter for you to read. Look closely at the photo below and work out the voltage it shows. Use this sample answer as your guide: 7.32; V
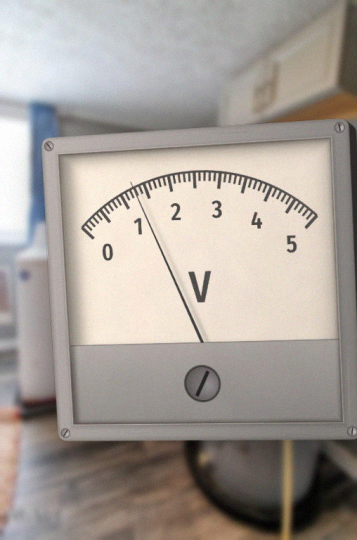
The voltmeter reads 1.3; V
